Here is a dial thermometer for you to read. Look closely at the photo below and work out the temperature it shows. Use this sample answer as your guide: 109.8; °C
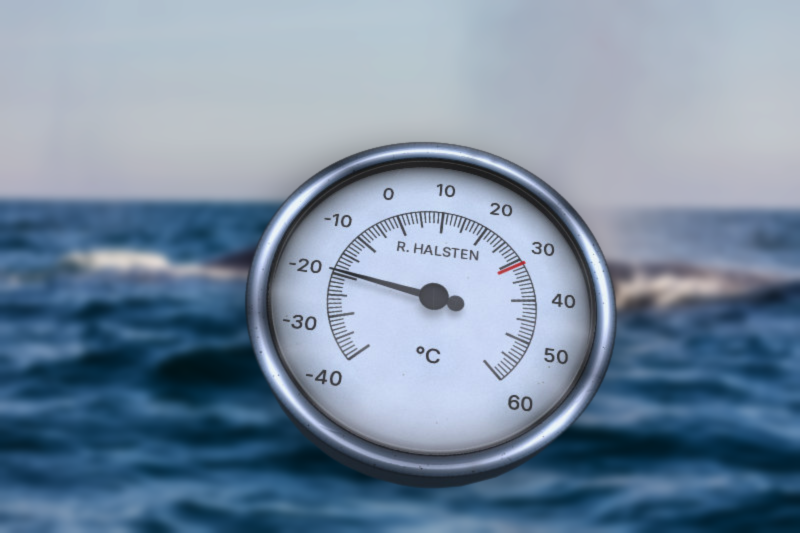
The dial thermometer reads -20; °C
